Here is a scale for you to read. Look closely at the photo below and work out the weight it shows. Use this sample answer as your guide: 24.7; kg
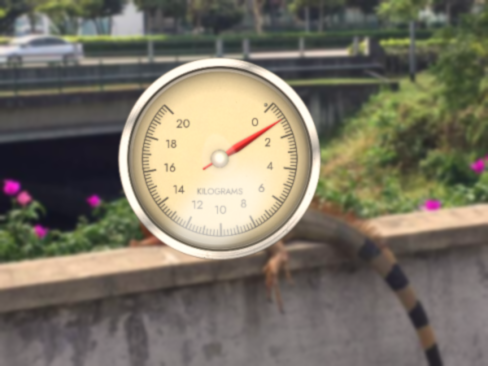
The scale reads 1; kg
